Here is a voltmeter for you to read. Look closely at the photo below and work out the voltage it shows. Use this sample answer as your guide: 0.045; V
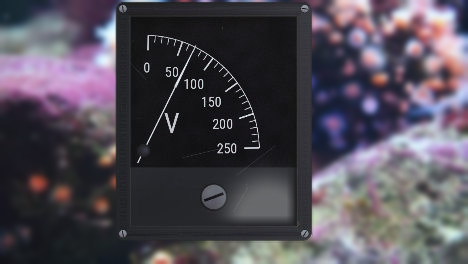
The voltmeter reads 70; V
